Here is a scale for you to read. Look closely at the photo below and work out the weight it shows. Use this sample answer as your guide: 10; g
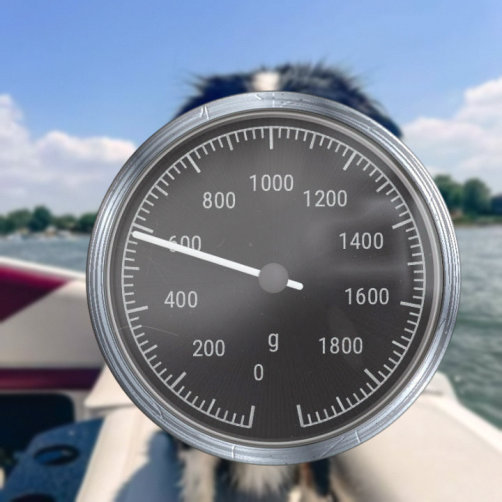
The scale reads 580; g
